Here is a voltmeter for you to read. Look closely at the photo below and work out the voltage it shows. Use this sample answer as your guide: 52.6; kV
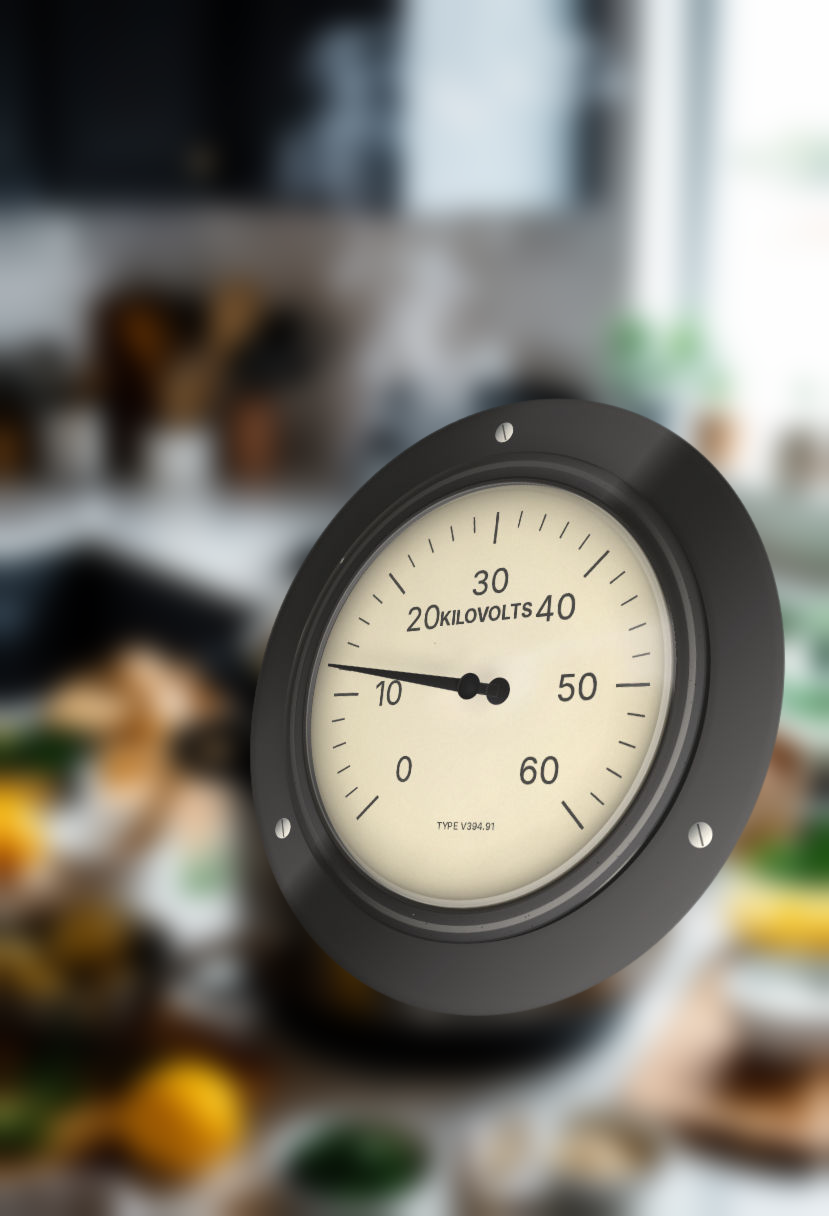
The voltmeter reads 12; kV
